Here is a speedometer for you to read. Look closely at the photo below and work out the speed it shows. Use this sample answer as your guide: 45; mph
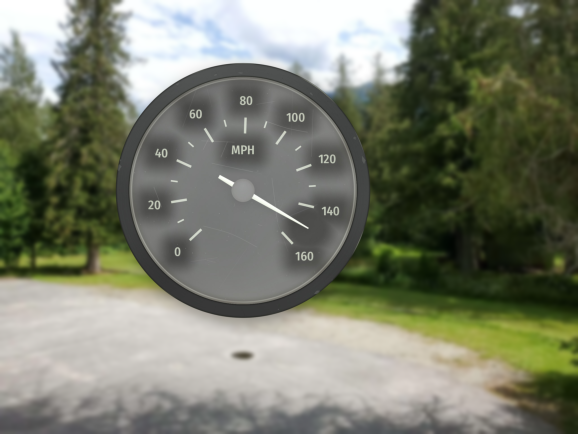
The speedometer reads 150; mph
